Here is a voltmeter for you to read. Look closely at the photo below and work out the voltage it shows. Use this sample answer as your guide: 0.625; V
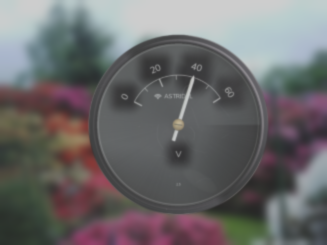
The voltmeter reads 40; V
